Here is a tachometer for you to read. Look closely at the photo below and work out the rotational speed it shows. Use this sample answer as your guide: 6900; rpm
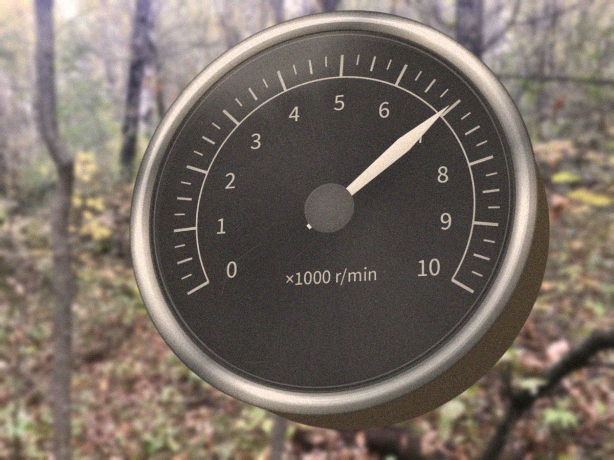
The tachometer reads 7000; rpm
